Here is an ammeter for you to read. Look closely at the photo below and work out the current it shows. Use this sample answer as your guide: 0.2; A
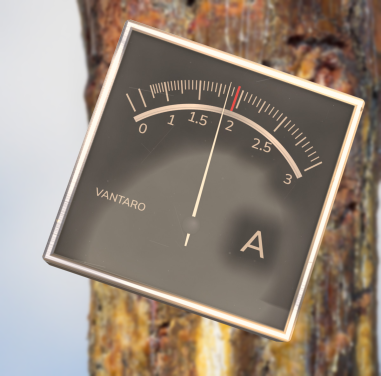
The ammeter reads 1.85; A
